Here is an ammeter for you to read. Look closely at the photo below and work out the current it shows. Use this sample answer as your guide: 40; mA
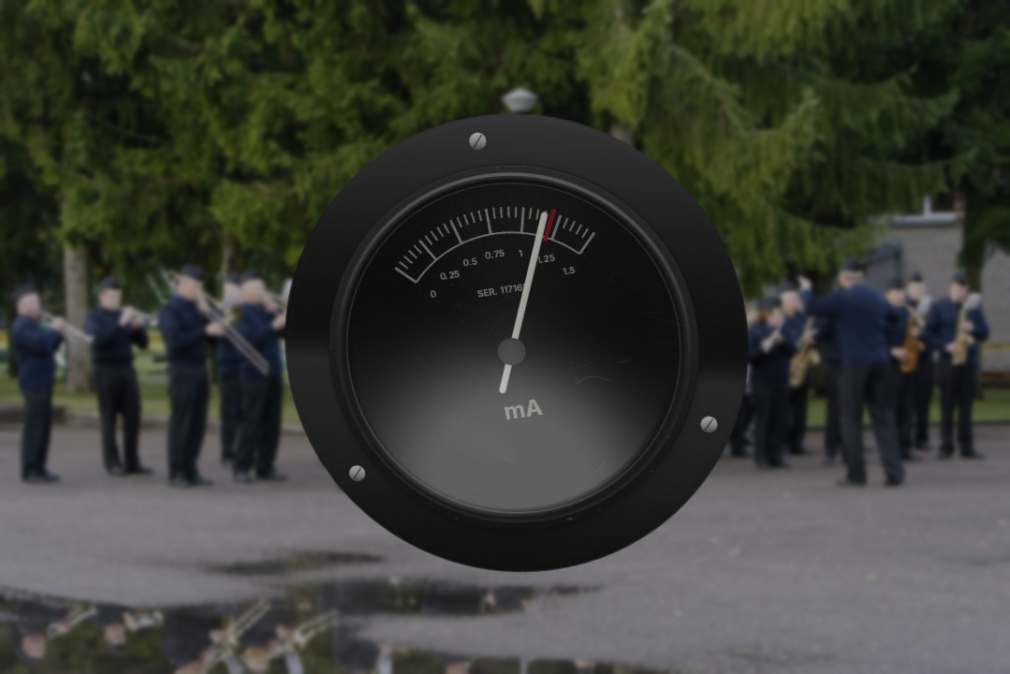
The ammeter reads 1.15; mA
